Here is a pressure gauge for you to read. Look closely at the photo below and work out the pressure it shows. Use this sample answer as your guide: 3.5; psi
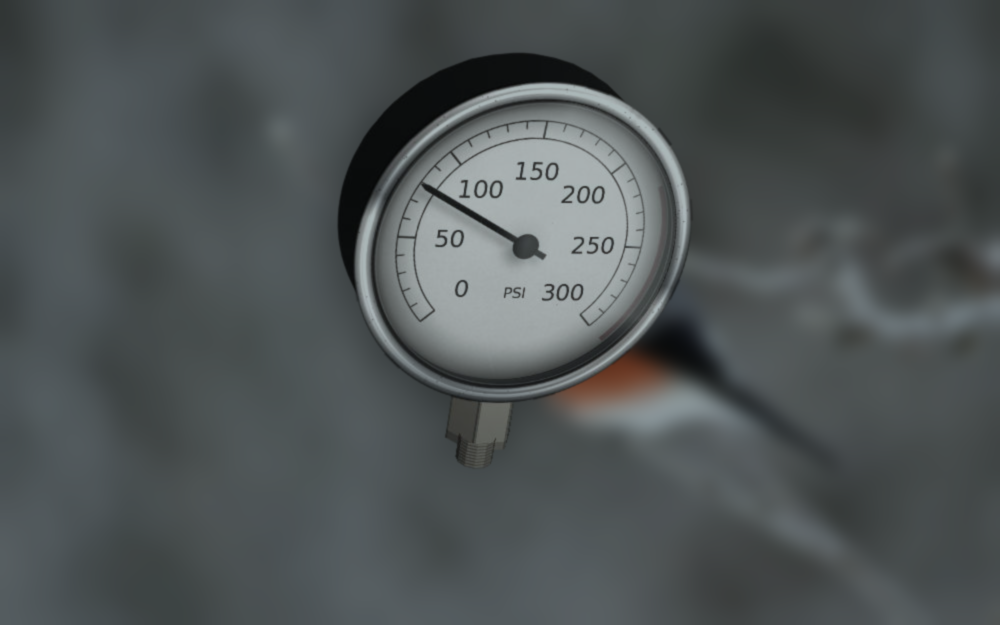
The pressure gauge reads 80; psi
